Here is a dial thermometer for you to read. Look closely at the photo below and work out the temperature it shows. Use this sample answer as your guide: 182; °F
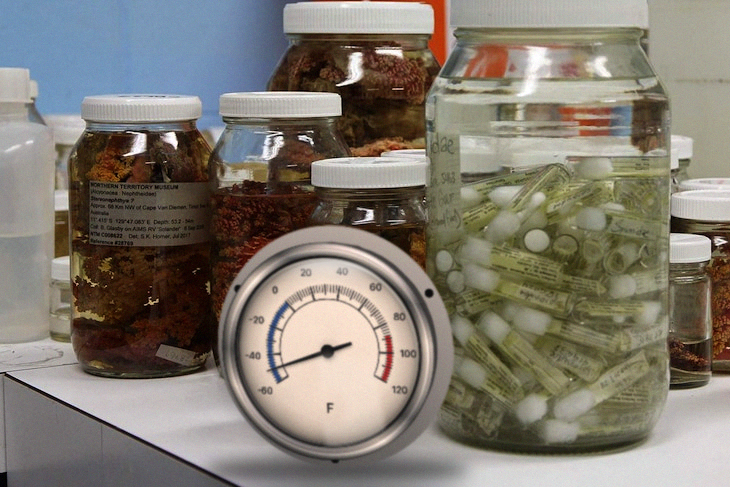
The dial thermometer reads -50; °F
